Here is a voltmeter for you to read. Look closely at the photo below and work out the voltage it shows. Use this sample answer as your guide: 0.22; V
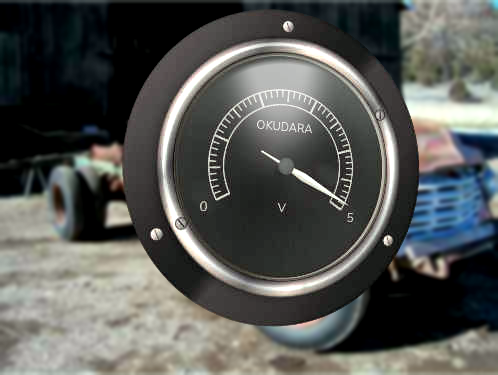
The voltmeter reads 4.9; V
